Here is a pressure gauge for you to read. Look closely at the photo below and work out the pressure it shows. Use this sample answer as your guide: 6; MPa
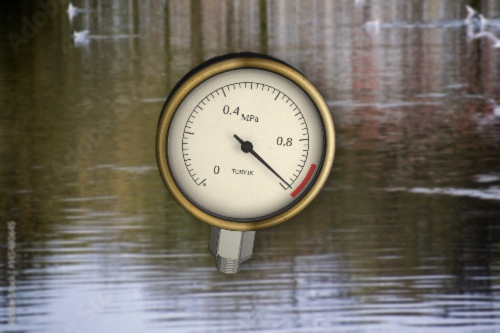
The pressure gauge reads 0.98; MPa
